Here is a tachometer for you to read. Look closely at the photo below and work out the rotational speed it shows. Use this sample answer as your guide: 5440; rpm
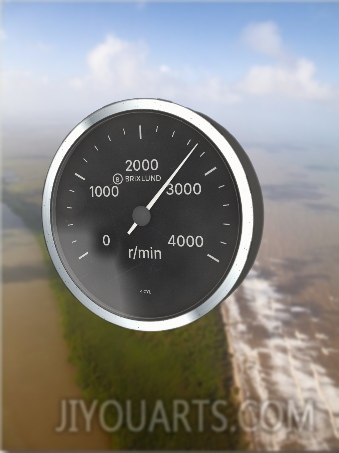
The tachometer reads 2700; rpm
